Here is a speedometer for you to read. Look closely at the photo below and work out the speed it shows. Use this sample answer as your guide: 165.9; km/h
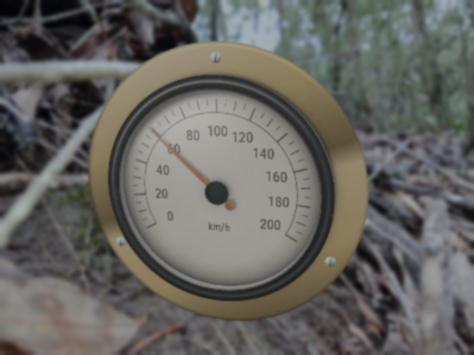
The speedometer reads 60; km/h
